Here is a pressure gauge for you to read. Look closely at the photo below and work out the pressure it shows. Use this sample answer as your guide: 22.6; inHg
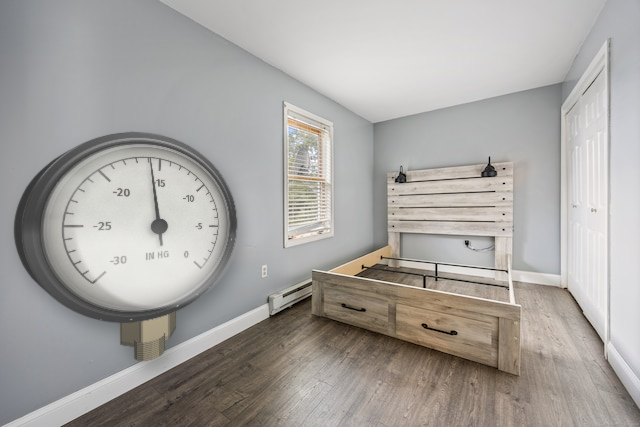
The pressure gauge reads -16; inHg
